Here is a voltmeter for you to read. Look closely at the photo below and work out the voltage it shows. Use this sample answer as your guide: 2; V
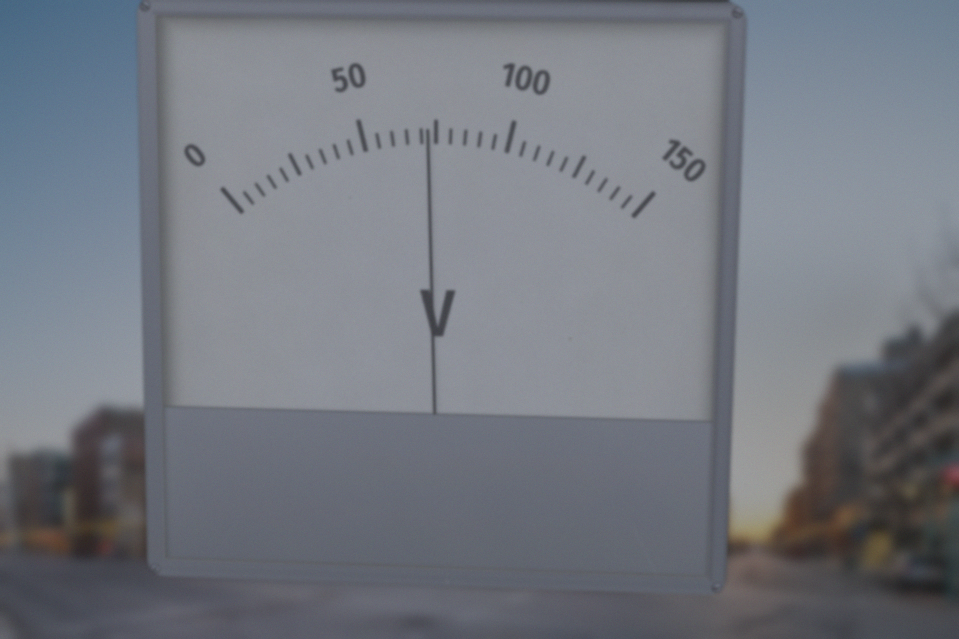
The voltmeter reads 72.5; V
